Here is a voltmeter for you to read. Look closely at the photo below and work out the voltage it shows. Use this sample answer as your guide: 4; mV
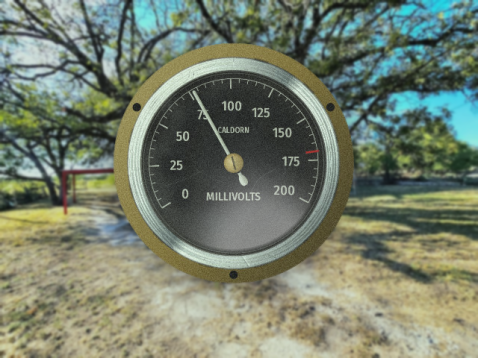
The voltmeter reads 77.5; mV
